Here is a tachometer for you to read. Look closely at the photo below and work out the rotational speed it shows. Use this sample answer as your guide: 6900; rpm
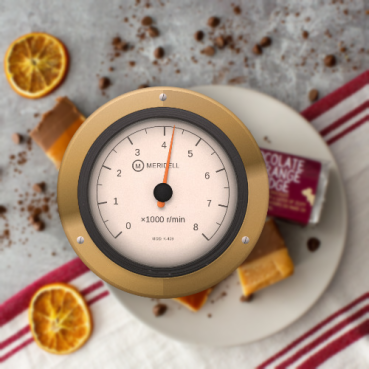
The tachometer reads 4250; rpm
